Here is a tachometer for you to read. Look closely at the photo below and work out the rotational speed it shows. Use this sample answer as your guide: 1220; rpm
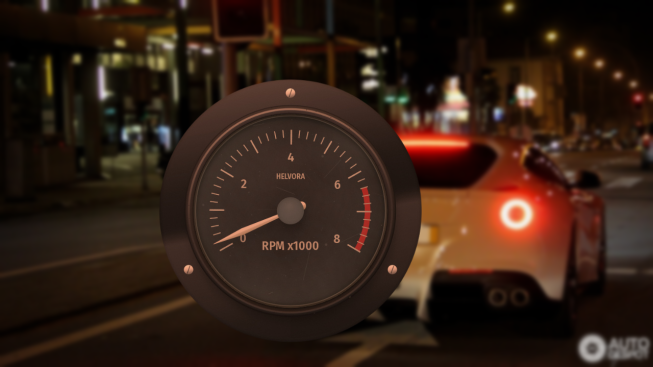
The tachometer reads 200; rpm
